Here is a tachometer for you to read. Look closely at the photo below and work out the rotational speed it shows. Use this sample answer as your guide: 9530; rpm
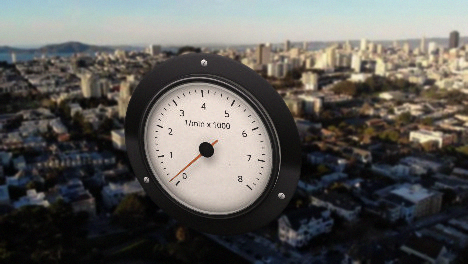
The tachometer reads 200; rpm
